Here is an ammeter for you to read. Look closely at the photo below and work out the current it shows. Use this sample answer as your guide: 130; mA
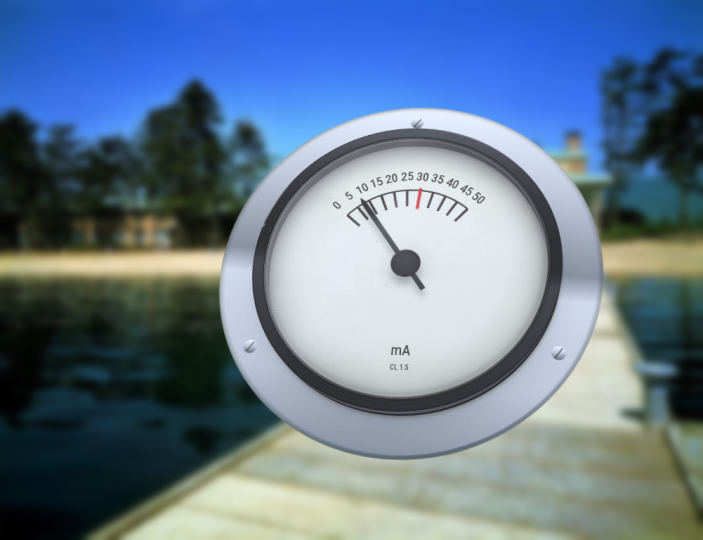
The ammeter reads 7.5; mA
